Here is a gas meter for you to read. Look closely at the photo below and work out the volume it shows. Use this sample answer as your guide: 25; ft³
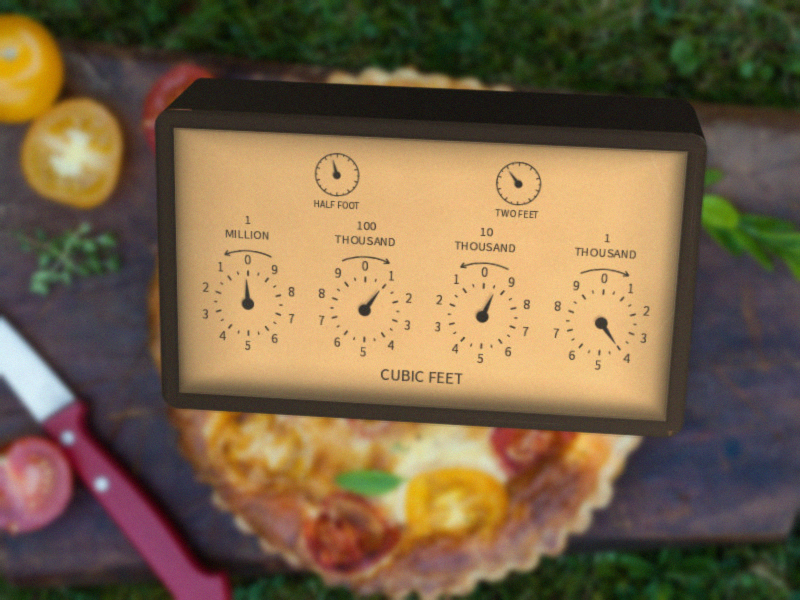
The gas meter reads 9400; ft³
